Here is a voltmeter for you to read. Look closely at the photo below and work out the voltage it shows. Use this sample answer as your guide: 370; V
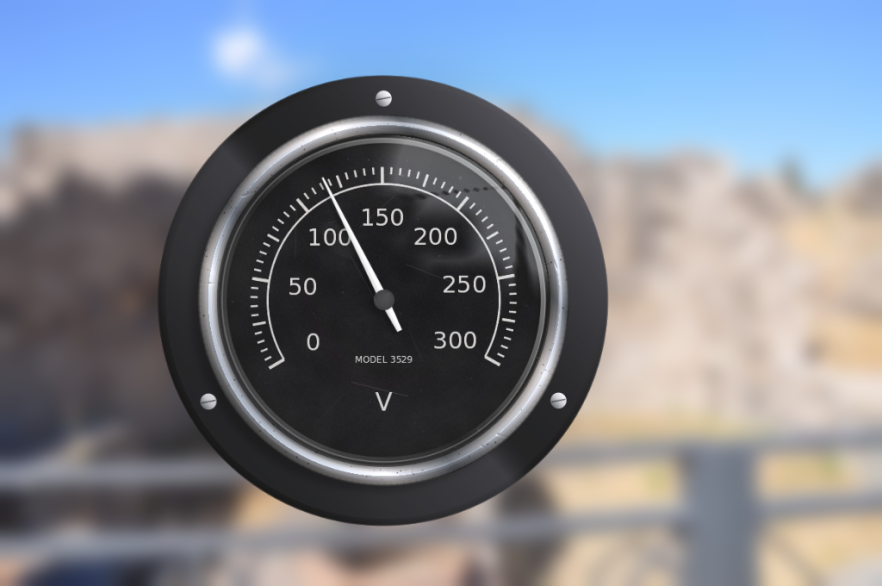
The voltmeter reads 117.5; V
